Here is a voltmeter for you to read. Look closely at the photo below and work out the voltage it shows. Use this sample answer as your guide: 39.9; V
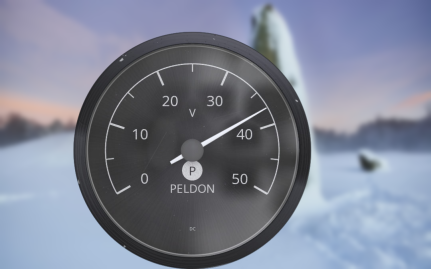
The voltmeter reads 37.5; V
